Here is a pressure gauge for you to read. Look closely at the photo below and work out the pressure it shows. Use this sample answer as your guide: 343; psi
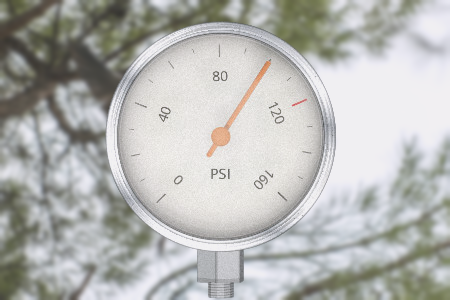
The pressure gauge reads 100; psi
